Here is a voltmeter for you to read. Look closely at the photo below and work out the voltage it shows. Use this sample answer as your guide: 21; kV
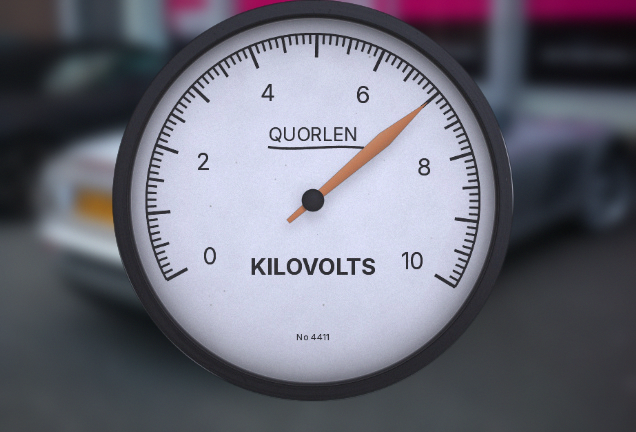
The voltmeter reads 7; kV
